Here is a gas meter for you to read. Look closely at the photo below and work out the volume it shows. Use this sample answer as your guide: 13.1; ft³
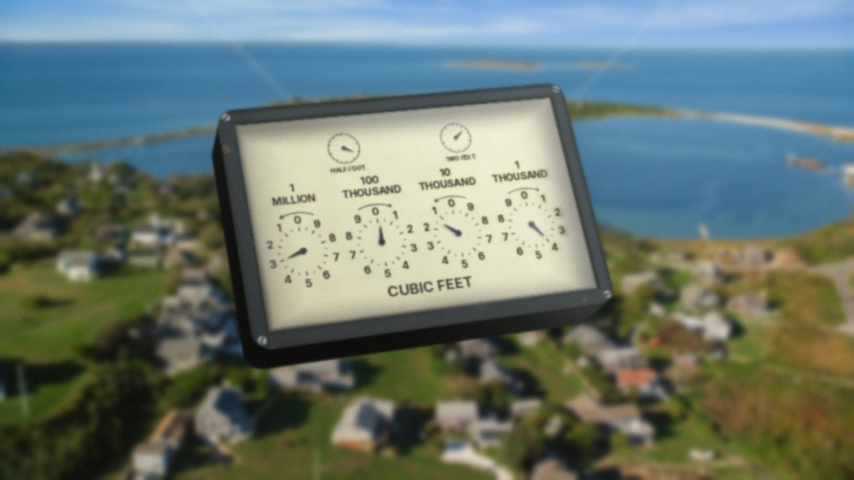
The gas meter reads 301400; ft³
